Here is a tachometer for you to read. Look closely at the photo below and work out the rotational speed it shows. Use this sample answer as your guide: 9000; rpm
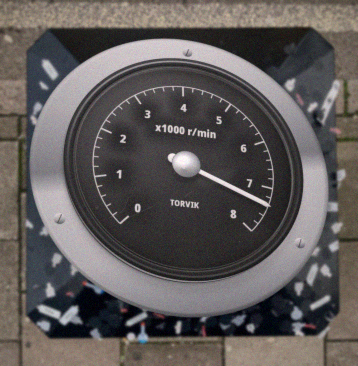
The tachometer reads 7400; rpm
